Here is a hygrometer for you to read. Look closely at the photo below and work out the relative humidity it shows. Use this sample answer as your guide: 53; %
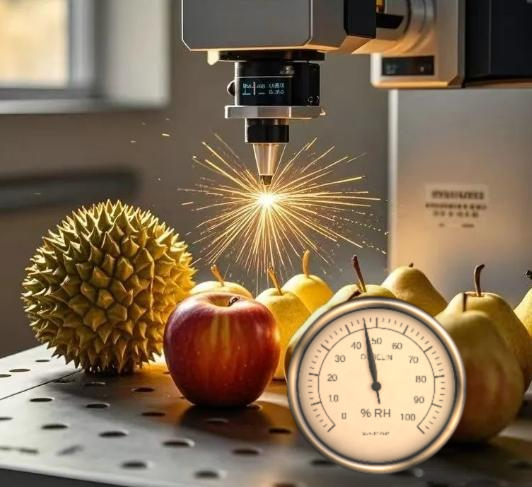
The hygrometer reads 46; %
